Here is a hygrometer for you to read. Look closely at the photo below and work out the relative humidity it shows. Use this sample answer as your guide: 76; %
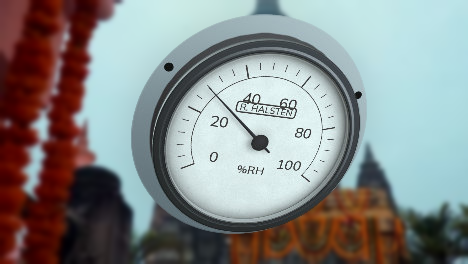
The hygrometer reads 28; %
